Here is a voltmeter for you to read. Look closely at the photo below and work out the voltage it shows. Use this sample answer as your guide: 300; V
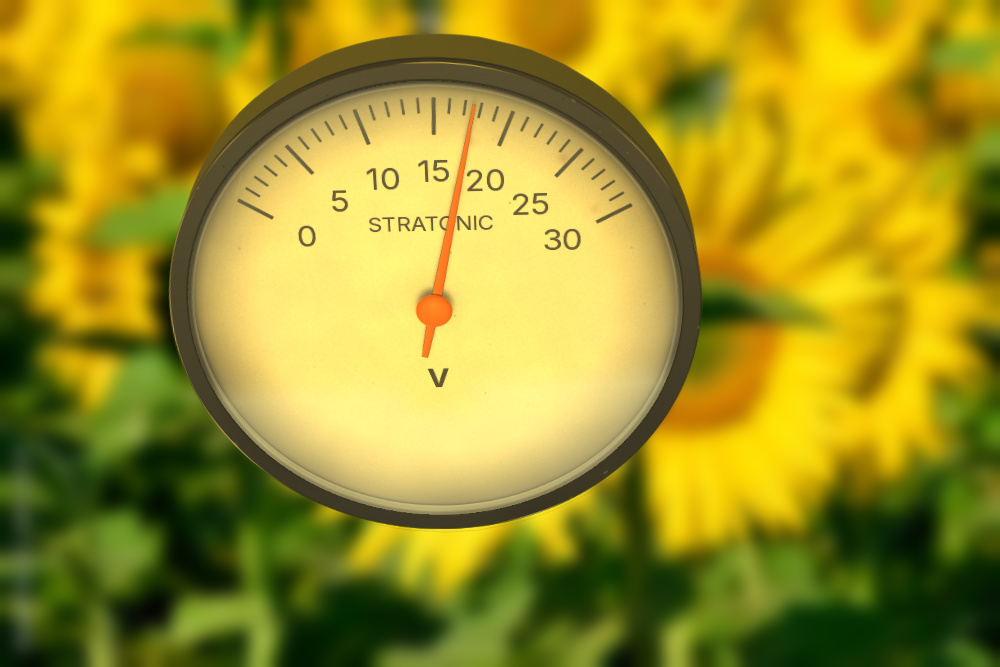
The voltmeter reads 17.5; V
